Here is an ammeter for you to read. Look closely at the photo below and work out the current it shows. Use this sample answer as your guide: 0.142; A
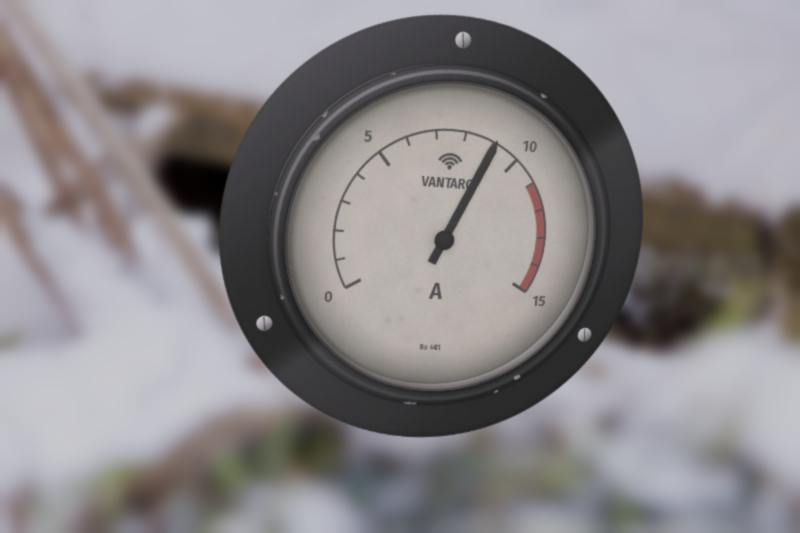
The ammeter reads 9; A
